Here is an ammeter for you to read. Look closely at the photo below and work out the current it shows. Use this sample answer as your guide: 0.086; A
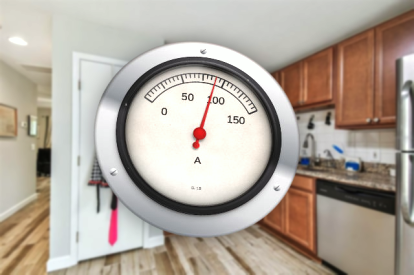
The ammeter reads 90; A
